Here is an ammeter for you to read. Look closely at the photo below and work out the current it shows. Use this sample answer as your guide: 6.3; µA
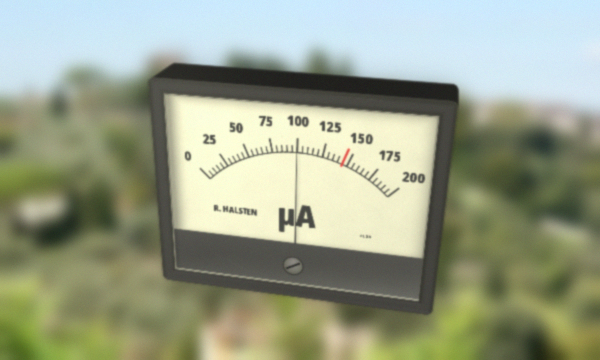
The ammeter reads 100; µA
